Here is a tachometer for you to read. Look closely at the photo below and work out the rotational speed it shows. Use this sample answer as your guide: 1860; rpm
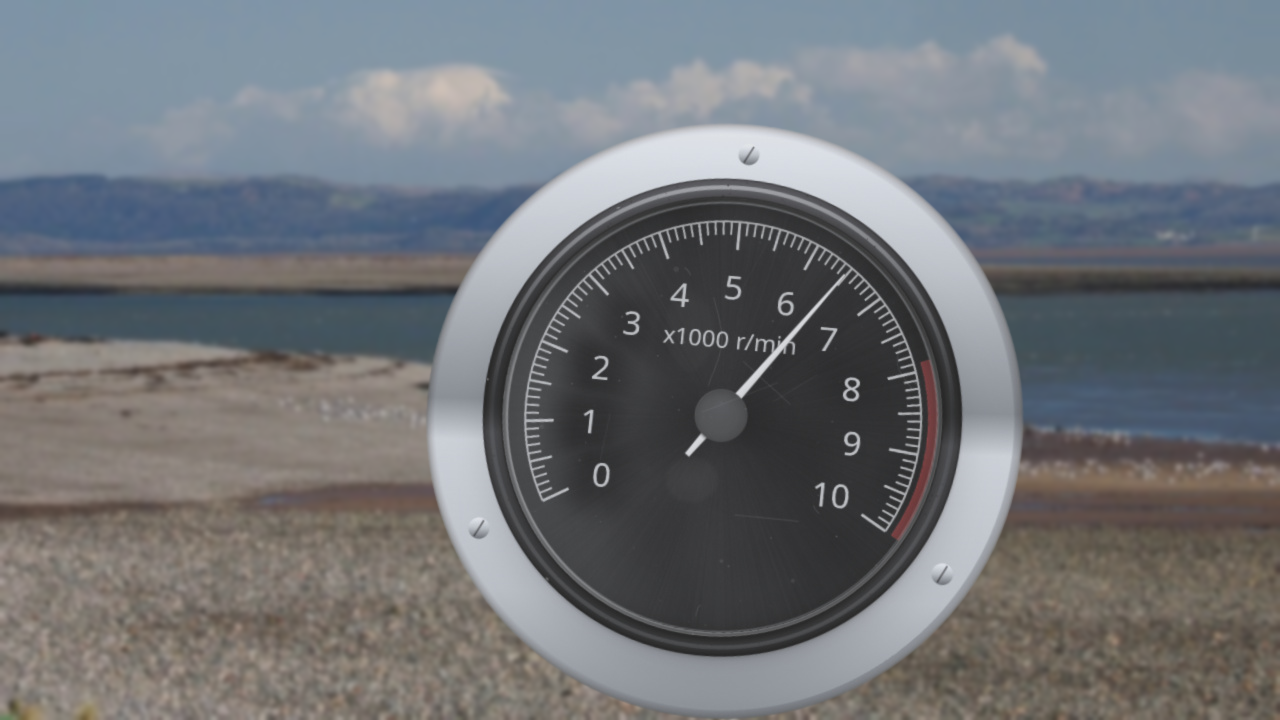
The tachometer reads 6500; rpm
